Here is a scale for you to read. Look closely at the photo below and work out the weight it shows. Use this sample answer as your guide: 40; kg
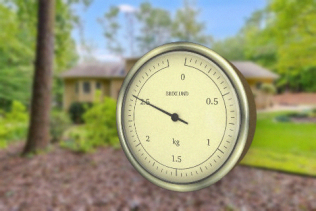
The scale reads 2.5; kg
